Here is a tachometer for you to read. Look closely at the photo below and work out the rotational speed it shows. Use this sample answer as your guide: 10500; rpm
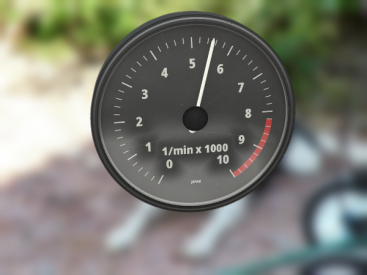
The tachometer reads 5500; rpm
